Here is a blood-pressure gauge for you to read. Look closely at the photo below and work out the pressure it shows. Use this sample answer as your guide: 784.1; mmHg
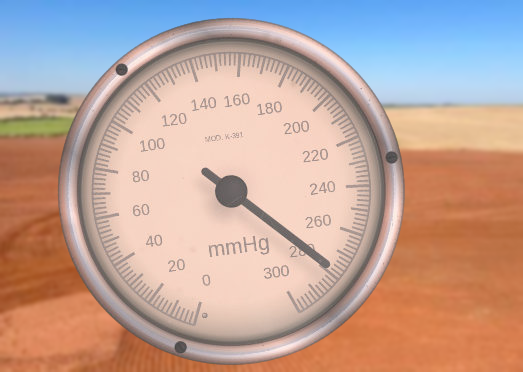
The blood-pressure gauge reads 278; mmHg
